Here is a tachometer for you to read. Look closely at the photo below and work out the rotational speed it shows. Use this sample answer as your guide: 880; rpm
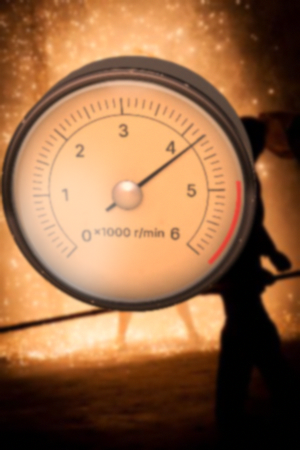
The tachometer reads 4200; rpm
